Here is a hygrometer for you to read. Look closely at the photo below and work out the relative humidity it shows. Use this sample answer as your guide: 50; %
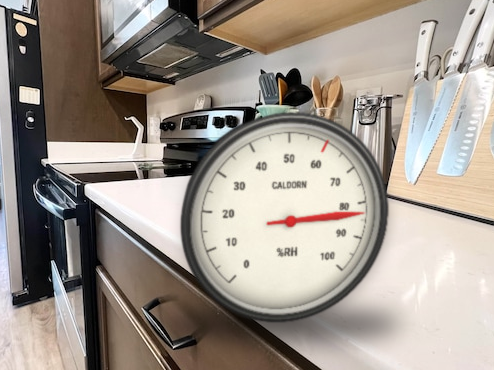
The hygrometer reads 82.5; %
